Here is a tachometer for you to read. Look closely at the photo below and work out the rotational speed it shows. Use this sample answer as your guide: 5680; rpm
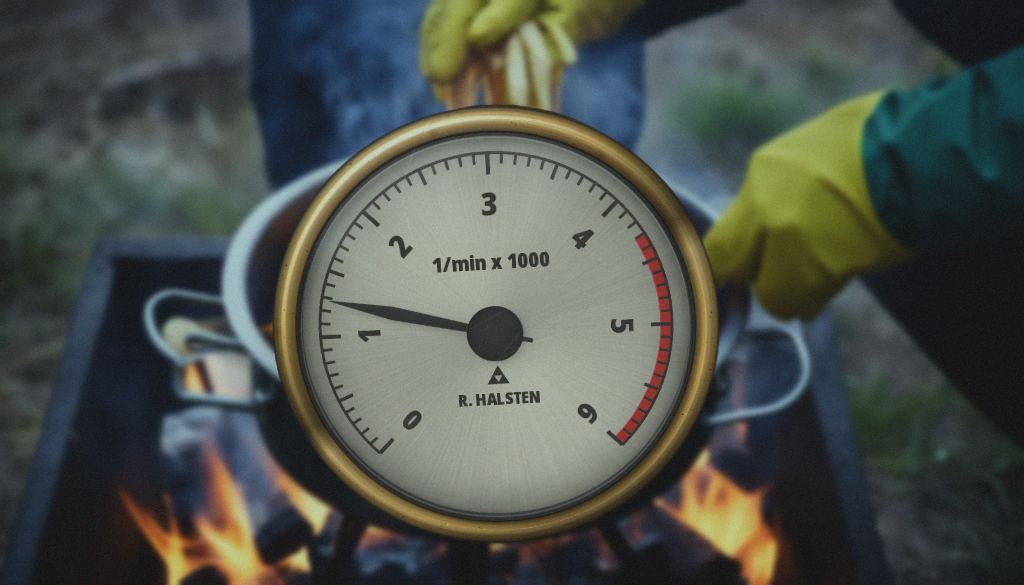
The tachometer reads 1300; rpm
